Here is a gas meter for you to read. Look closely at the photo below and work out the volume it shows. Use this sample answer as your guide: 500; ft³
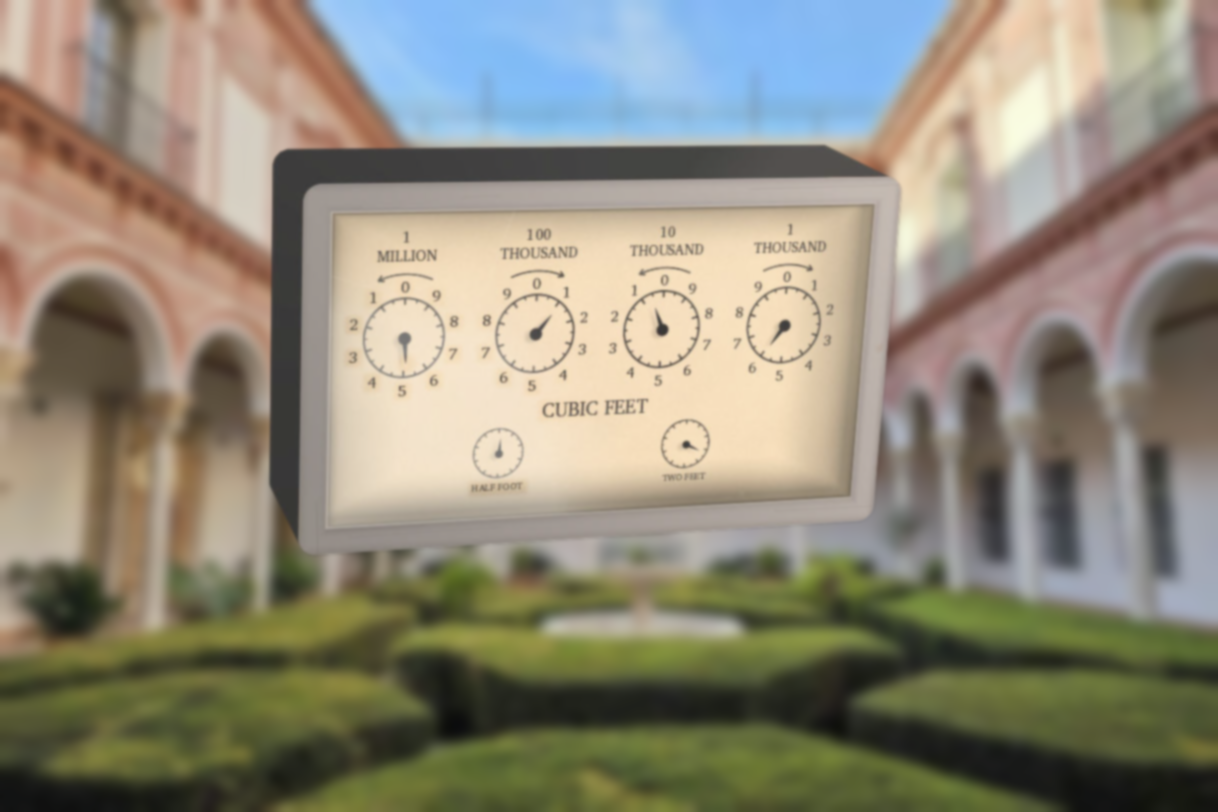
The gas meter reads 510600; ft³
